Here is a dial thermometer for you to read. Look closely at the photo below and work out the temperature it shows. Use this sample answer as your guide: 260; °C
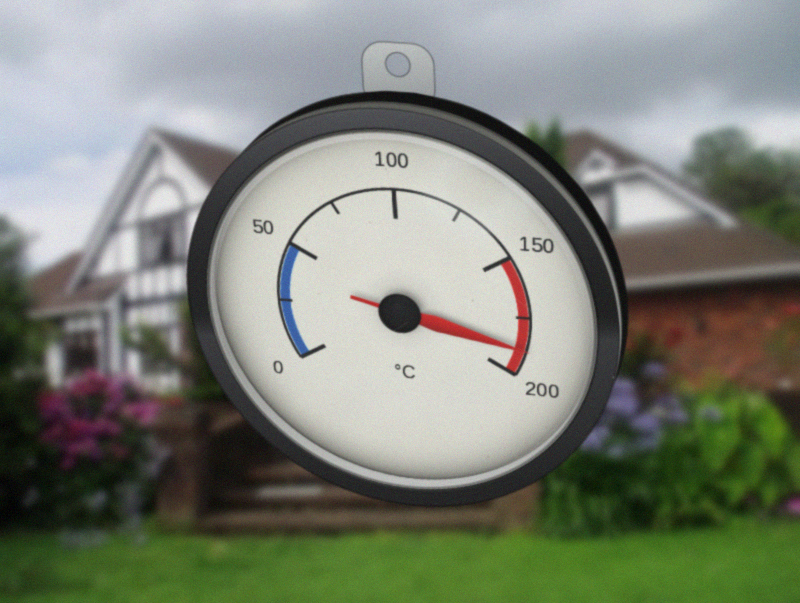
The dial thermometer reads 187.5; °C
